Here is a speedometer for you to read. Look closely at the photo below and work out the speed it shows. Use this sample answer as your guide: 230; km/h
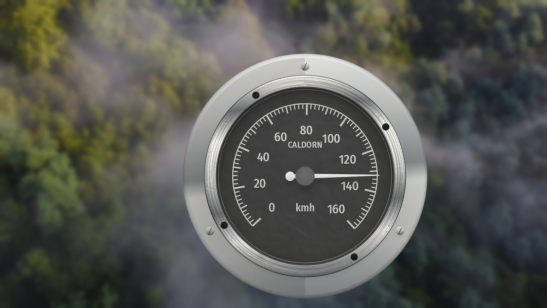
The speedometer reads 132; km/h
